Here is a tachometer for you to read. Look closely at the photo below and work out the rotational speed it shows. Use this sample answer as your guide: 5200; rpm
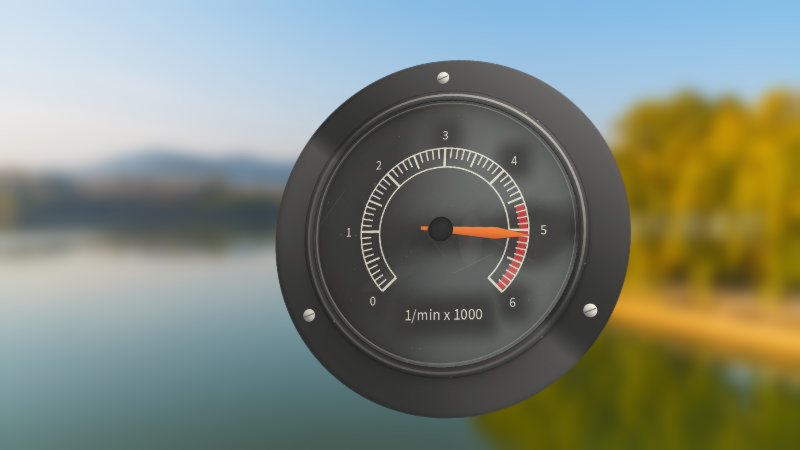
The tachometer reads 5100; rpm
